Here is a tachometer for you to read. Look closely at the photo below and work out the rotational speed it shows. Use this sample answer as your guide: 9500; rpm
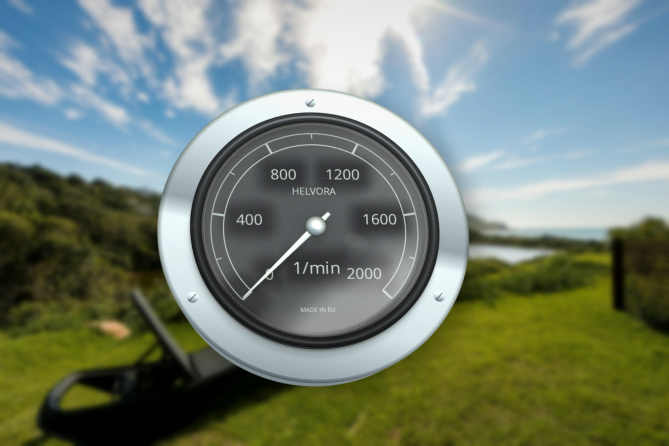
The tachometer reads 0; rpm
